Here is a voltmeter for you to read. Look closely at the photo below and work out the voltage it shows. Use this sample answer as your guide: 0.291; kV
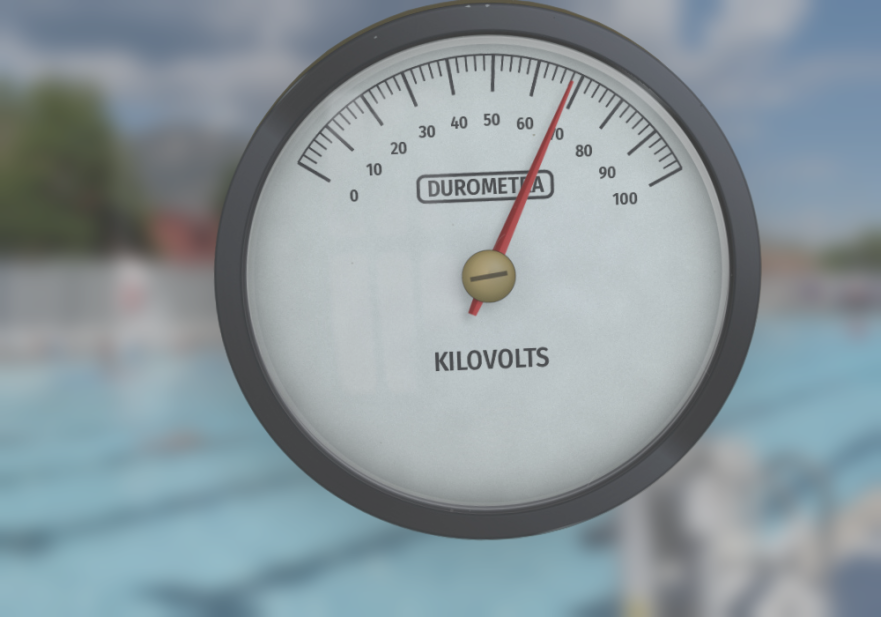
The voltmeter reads 68; kV
